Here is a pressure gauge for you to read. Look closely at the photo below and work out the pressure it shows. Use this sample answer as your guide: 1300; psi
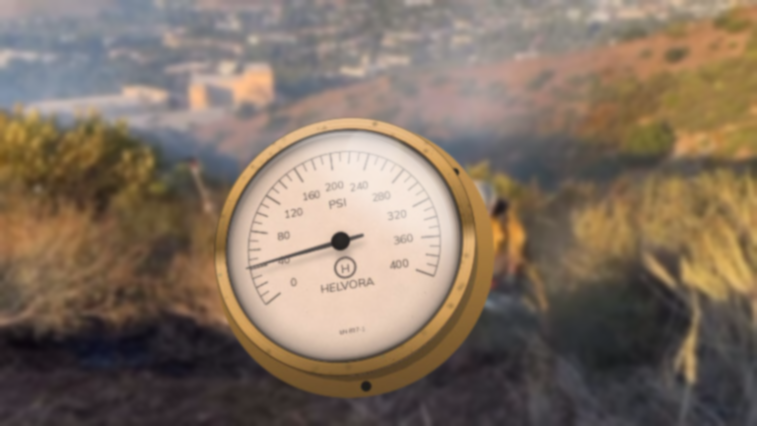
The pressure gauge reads 40; psi
